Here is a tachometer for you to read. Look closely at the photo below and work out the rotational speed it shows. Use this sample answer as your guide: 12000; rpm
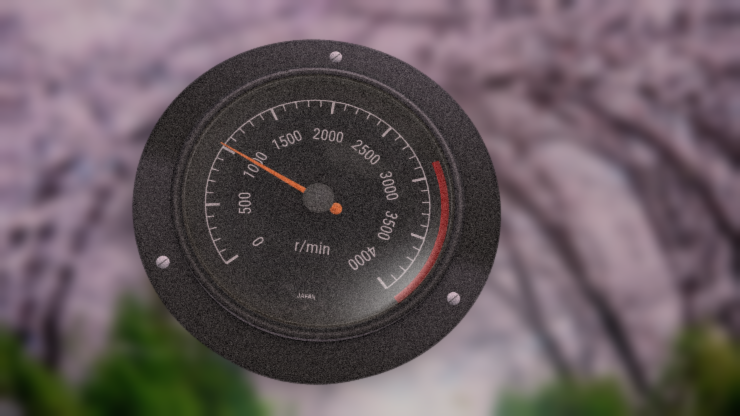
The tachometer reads 1000; rpm
